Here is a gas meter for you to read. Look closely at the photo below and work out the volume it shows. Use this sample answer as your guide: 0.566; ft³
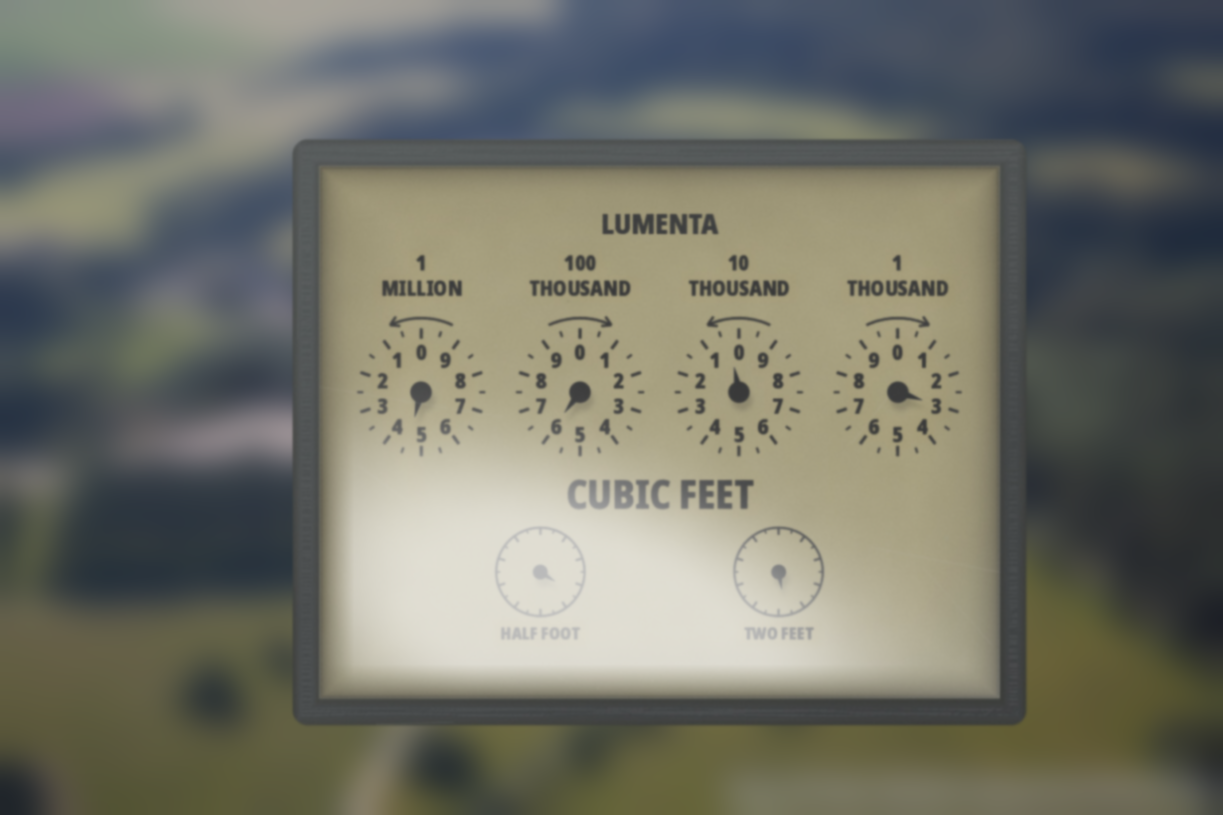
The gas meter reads 460300; ft³
